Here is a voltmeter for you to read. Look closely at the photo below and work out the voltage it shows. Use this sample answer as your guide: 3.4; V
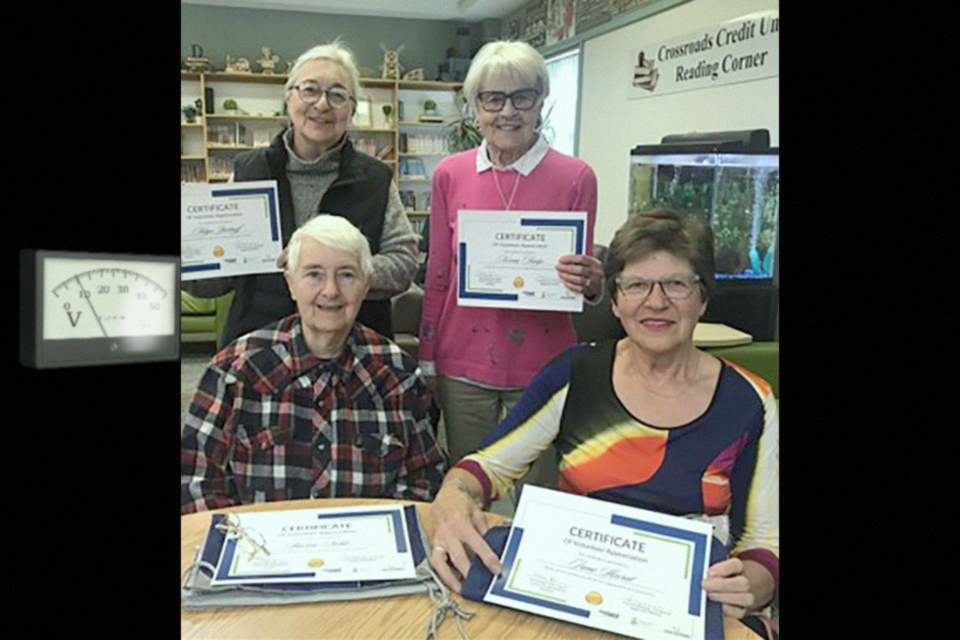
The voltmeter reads 10; V
